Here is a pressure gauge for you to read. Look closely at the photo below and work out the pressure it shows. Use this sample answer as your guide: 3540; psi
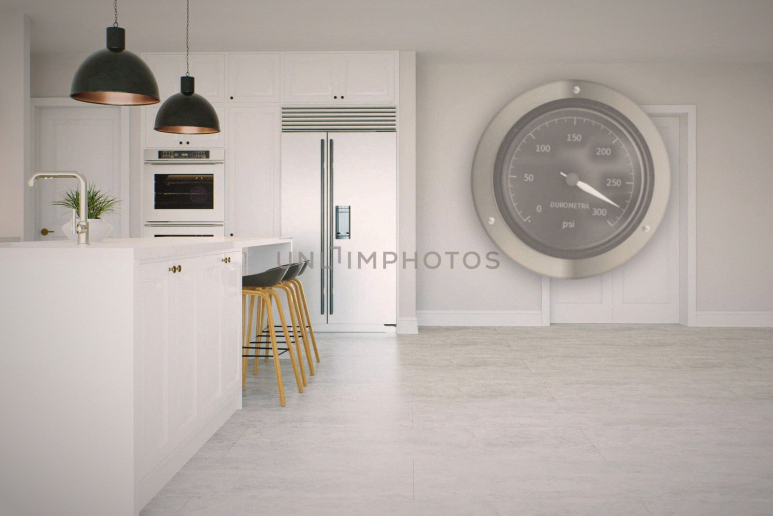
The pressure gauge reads 280; psi
